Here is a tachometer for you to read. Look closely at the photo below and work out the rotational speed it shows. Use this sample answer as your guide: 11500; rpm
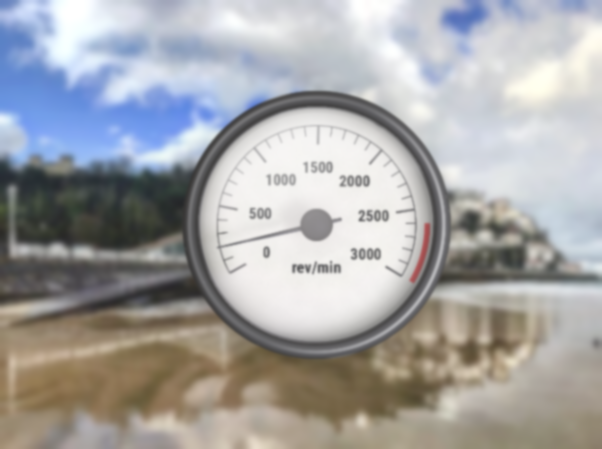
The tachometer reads 200; rpm
